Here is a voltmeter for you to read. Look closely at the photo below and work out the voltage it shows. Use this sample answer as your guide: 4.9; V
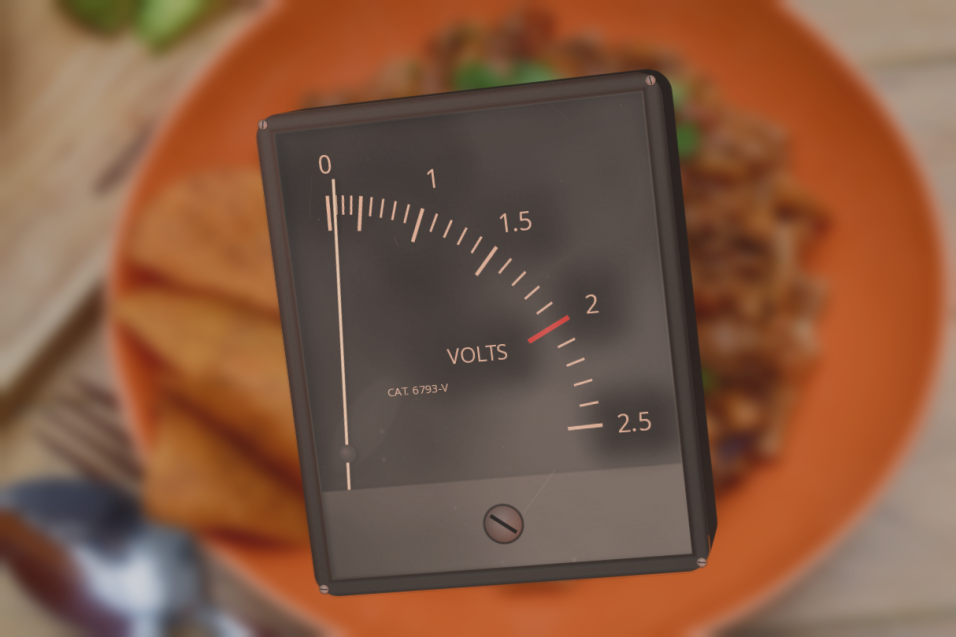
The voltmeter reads 0.2; V
